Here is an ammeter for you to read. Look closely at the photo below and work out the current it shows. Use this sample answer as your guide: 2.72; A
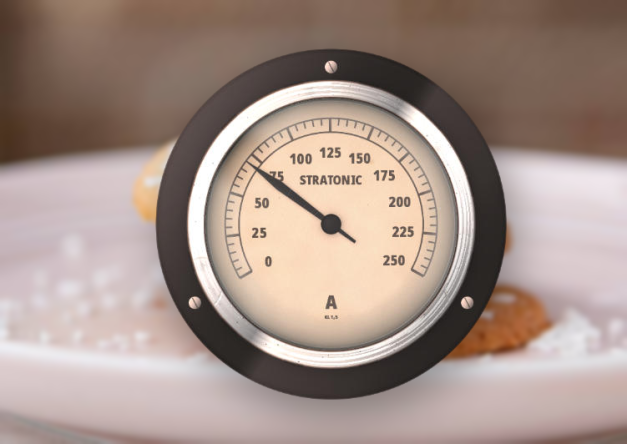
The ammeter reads 70; A
